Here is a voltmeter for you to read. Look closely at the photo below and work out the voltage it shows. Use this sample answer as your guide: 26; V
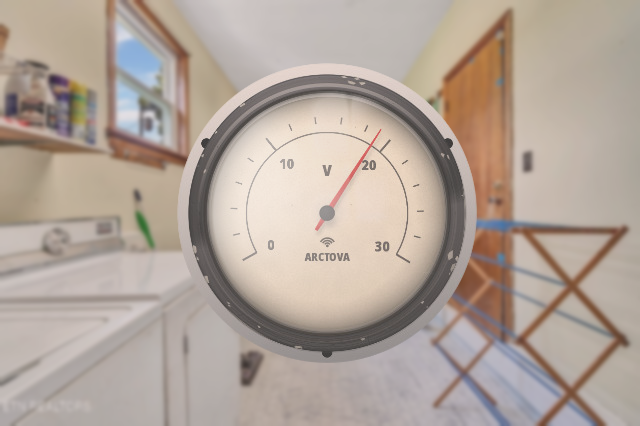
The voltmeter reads 19; V
